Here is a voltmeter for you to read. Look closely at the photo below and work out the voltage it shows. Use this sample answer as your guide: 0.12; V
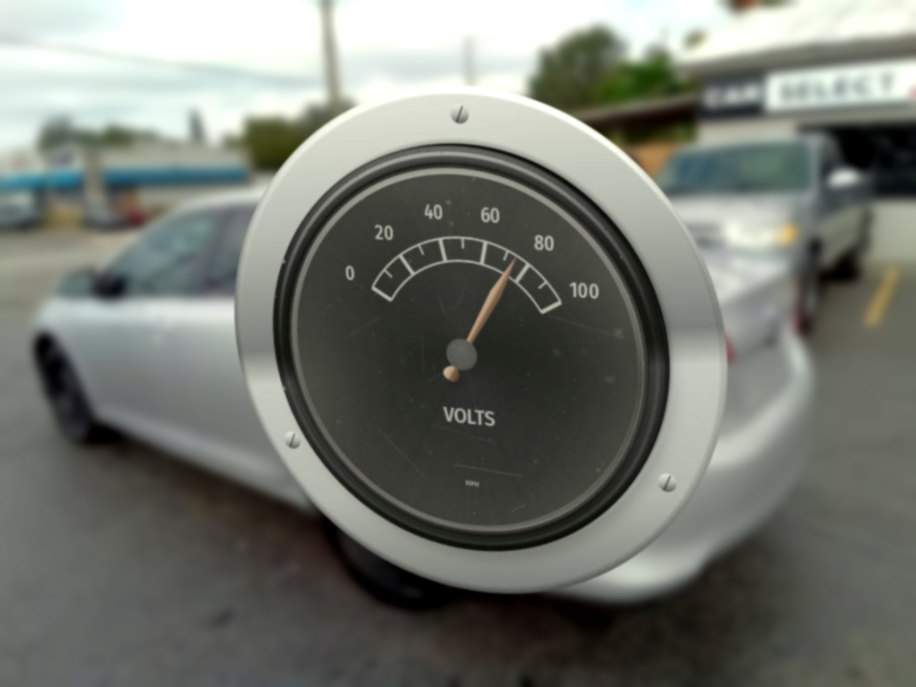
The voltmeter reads 75; V
